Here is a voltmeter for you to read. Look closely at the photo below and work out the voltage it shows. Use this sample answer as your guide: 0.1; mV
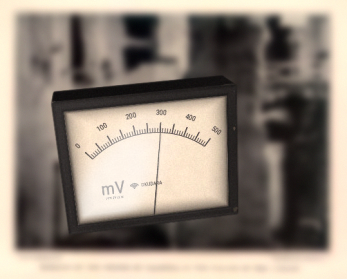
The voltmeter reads 300; mV
